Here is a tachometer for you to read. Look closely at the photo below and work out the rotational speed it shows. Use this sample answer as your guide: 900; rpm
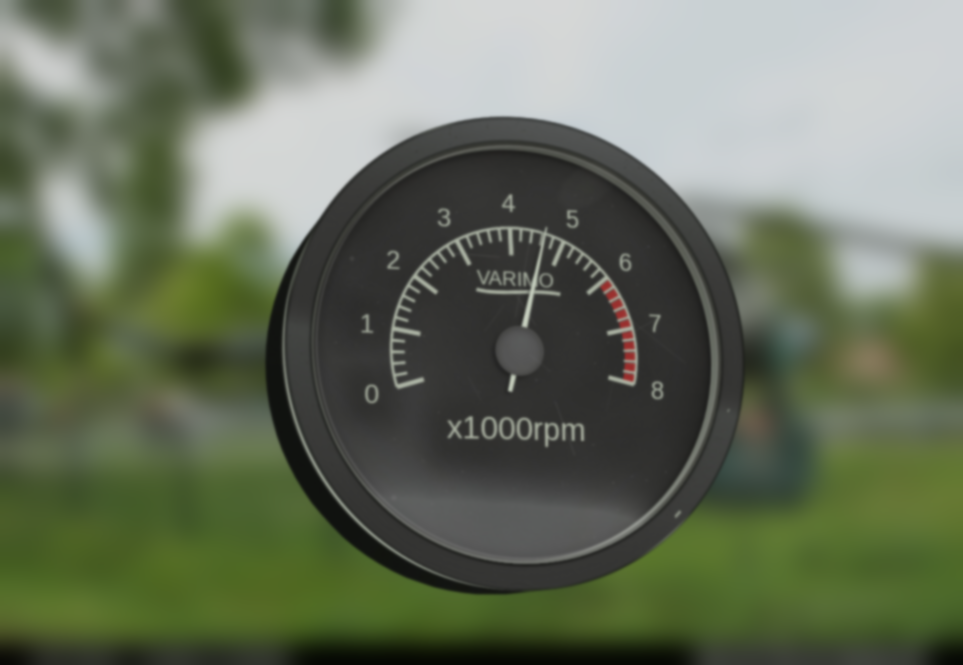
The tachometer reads 4600; rpm
